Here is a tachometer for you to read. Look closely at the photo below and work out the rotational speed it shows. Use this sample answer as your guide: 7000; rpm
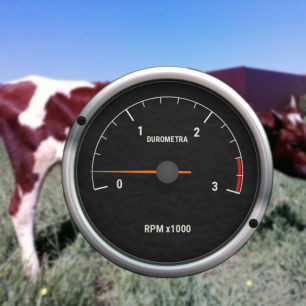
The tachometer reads 200; rpm
